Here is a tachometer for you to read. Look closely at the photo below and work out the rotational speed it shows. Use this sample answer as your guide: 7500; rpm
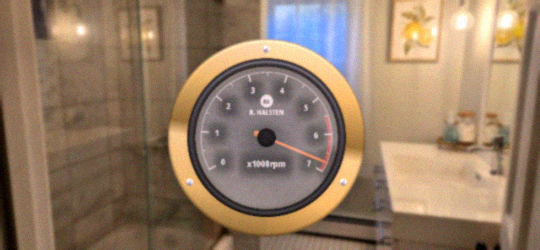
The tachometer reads 6750; rpm
